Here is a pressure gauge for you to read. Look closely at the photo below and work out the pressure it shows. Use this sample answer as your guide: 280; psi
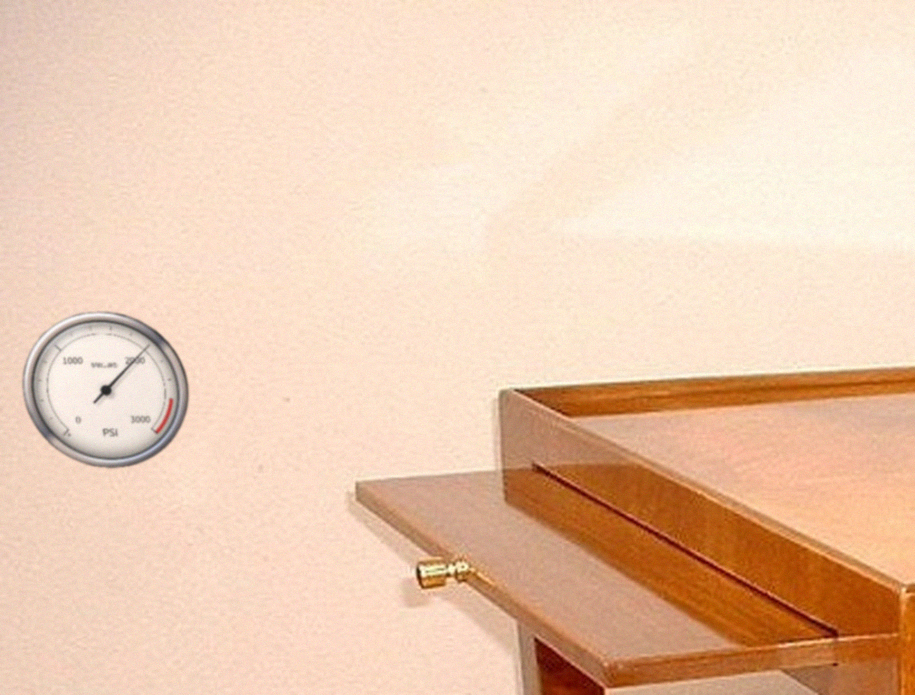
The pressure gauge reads 2000; psi
